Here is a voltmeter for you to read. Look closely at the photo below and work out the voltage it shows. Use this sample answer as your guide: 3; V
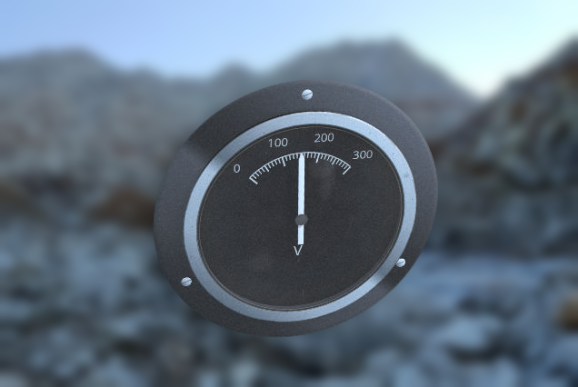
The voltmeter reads 150; V
